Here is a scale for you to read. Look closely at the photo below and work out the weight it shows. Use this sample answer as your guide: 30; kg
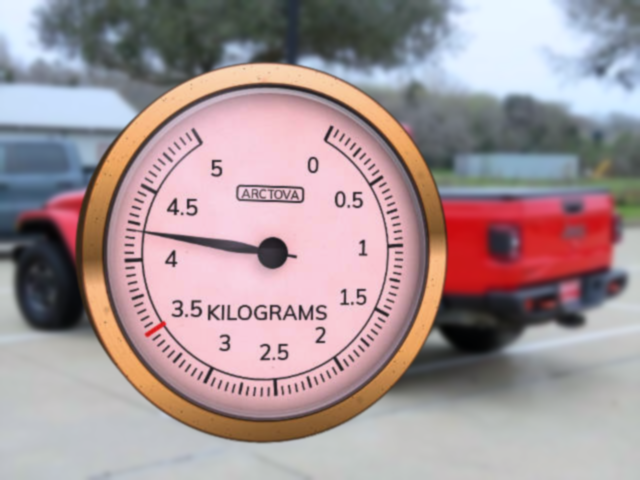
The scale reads 4.2; kg
